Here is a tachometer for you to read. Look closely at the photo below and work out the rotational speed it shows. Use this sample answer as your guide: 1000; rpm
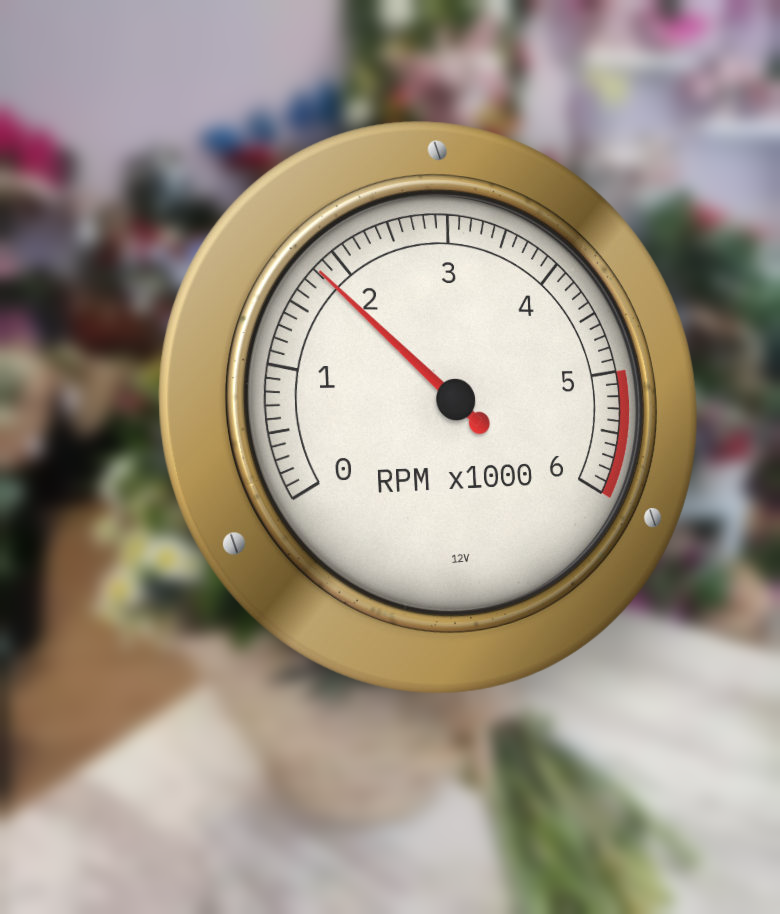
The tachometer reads 1800; rpm
